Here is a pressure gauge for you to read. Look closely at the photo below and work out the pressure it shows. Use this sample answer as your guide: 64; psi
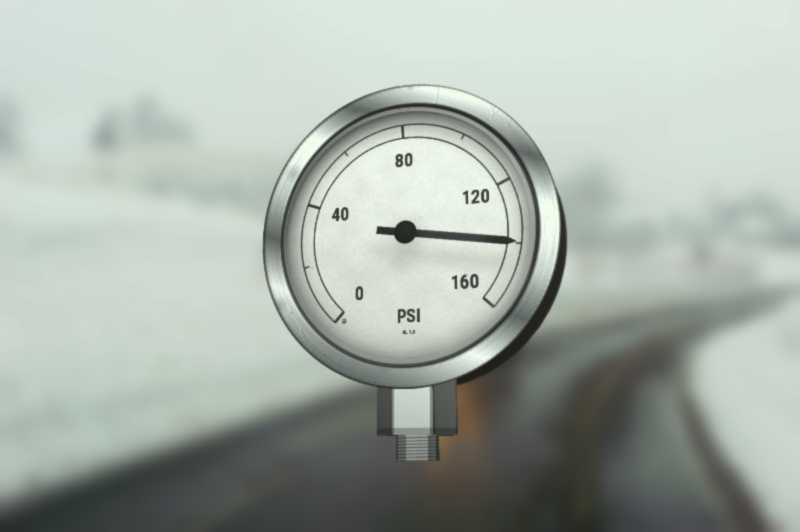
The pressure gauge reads 140; psi
